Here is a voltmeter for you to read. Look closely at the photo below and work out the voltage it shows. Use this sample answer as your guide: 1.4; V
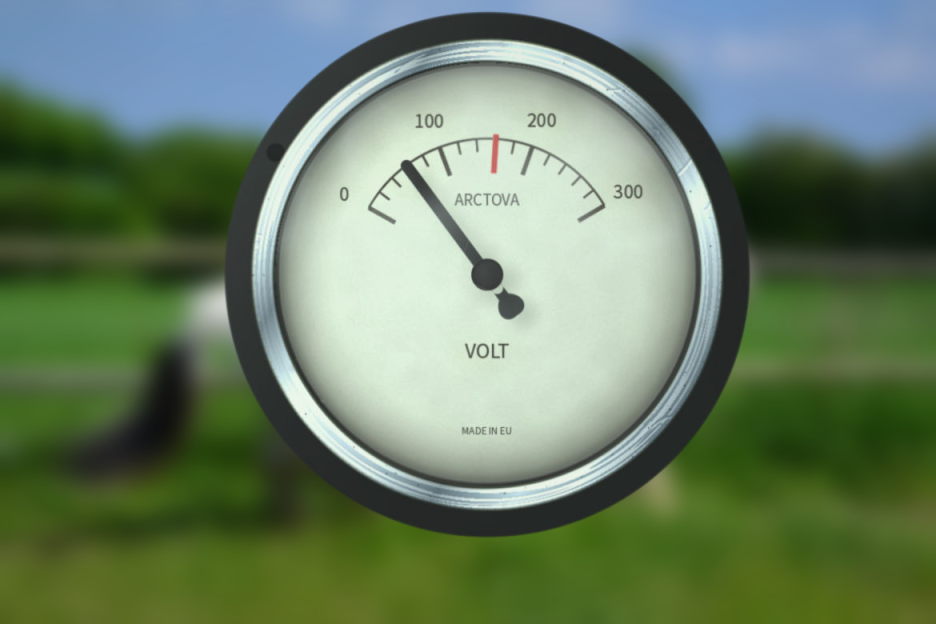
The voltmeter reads 60; V
